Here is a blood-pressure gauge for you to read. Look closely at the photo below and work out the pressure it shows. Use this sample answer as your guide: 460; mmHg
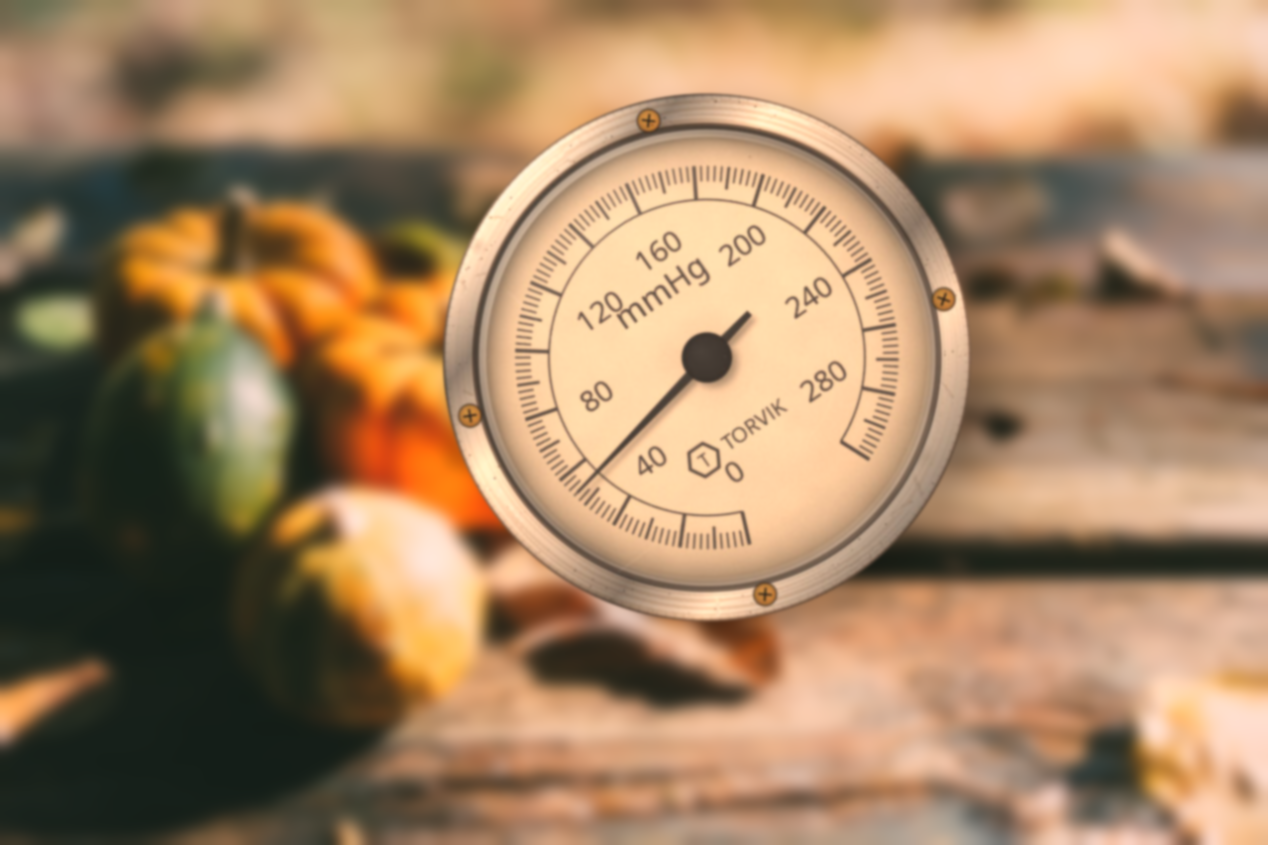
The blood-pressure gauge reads 54; mmHg
